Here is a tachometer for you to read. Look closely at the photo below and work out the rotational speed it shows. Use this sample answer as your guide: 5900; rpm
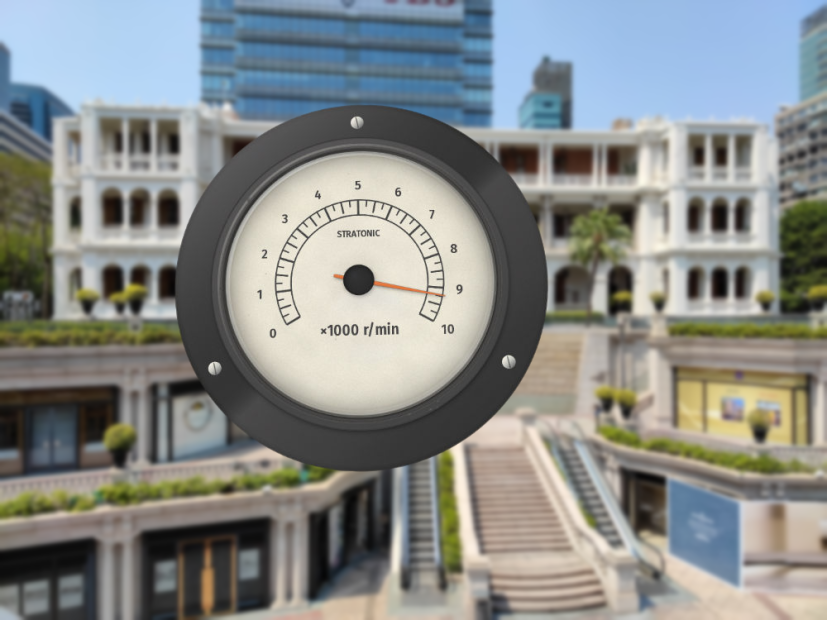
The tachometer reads 9250; rpm
